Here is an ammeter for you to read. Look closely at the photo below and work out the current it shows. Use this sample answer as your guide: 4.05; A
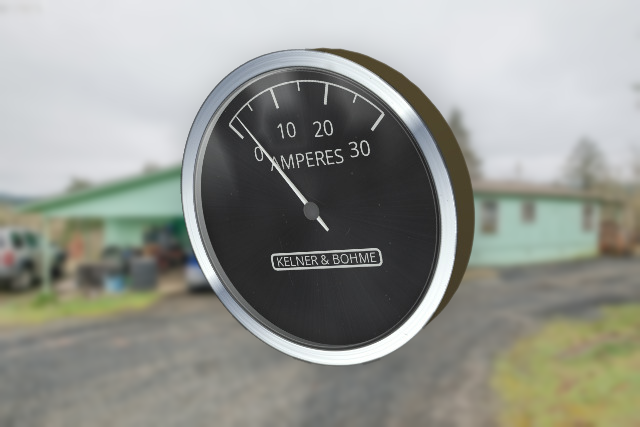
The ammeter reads 2.5; A
